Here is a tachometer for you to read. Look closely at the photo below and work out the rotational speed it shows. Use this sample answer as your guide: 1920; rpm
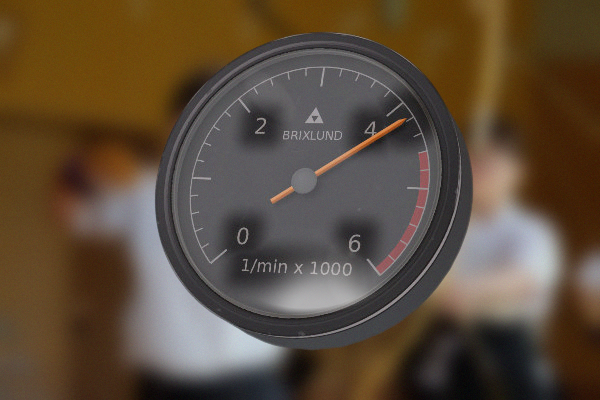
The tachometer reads 4200; rpm
